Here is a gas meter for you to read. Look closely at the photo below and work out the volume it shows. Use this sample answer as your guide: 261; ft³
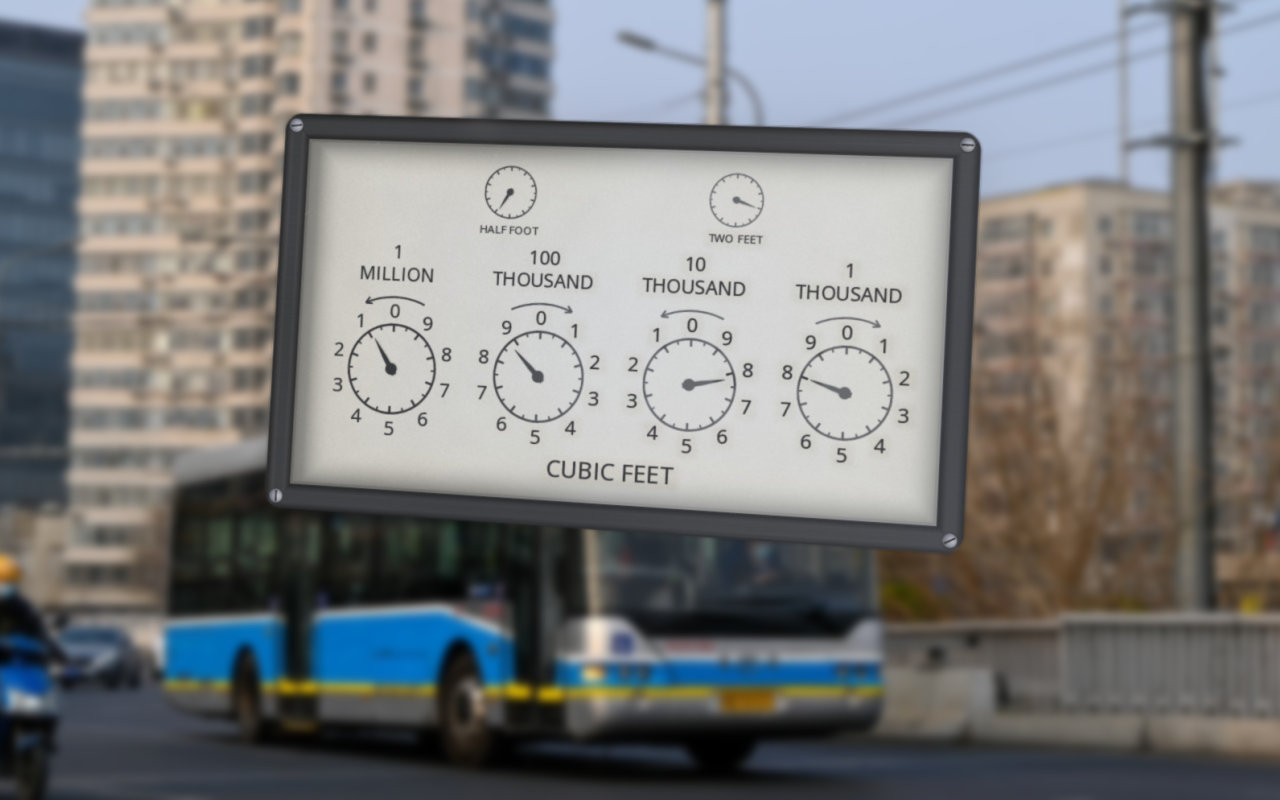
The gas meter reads 87800; ft³
